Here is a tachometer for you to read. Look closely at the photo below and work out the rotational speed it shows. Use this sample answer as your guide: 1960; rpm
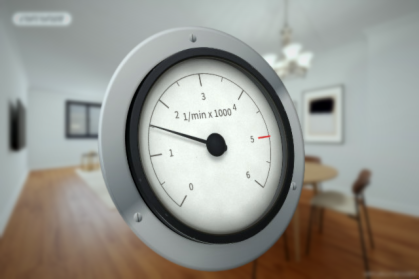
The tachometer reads 1500; rpm
